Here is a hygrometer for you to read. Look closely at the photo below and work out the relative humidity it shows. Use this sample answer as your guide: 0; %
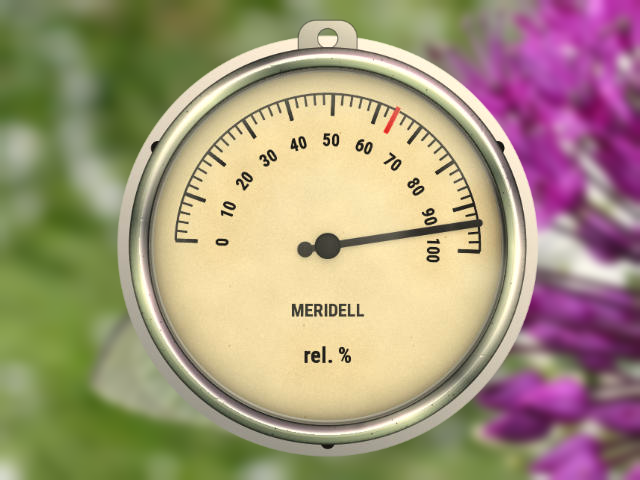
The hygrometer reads 94; %
